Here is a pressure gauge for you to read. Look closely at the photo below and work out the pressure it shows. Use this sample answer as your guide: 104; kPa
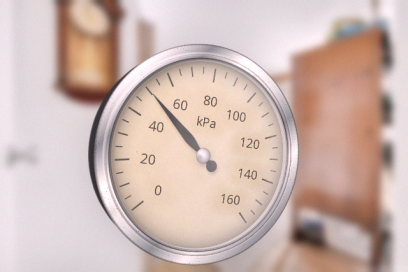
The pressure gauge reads 50; kPa
